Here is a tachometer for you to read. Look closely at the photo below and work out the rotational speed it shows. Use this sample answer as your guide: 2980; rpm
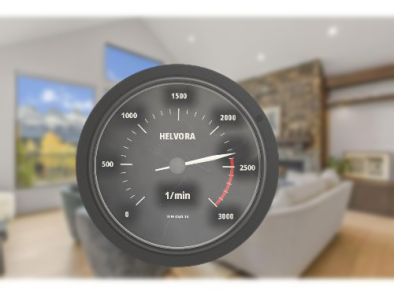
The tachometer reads 2350; rpm
